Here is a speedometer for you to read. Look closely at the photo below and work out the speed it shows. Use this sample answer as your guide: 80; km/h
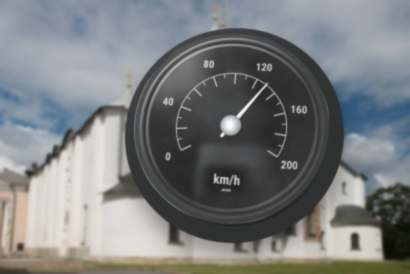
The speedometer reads 130; km/h
